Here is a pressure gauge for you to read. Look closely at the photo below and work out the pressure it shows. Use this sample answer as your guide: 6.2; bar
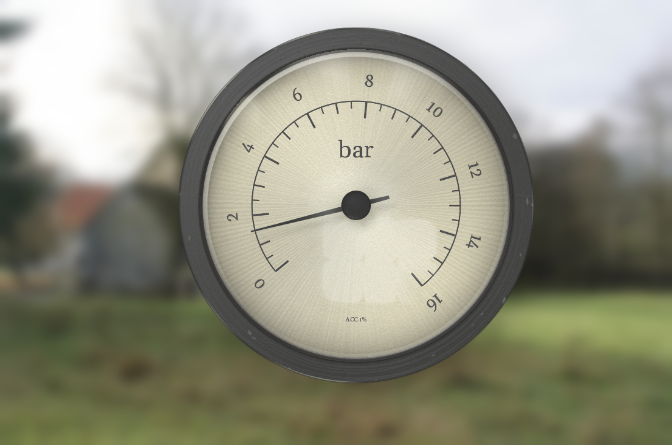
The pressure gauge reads 1.5; bar
